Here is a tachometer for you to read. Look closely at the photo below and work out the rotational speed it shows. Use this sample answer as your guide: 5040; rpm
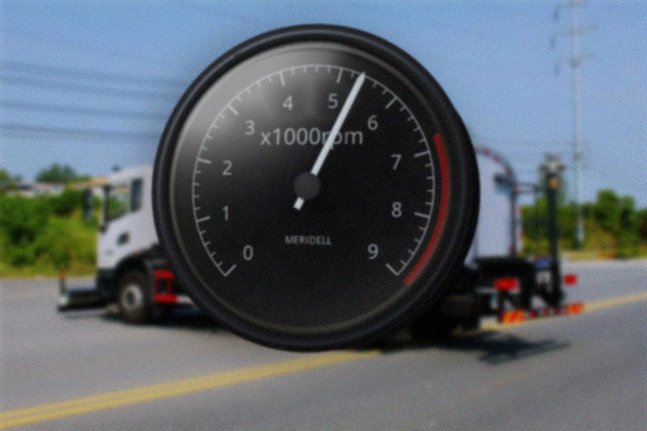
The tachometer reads 5400; rpm
